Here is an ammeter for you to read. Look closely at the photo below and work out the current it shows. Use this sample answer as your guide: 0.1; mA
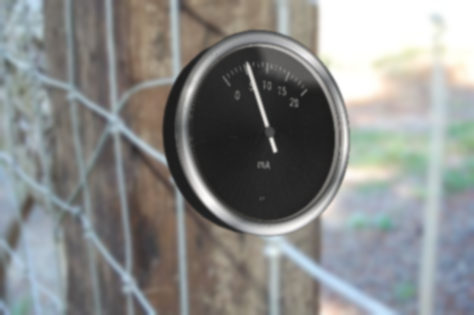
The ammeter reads 5; mA
